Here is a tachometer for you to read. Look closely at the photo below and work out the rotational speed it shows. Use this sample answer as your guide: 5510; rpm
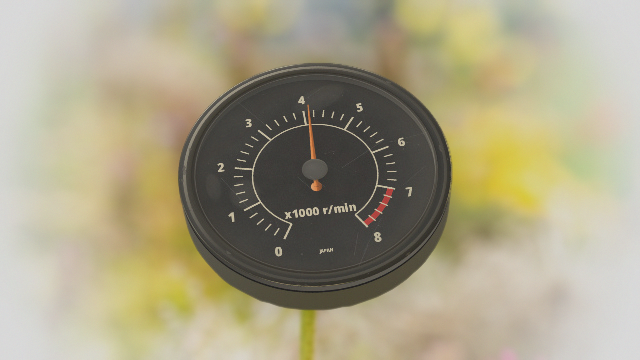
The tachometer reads 4100; rpm
